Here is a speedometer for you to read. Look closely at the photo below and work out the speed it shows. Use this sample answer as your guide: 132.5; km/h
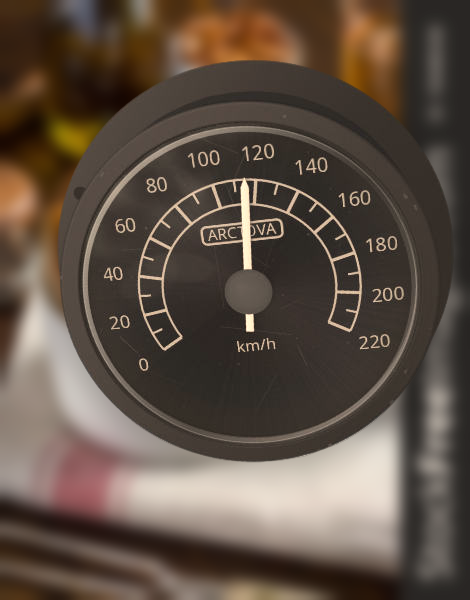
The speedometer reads 115; km/h
